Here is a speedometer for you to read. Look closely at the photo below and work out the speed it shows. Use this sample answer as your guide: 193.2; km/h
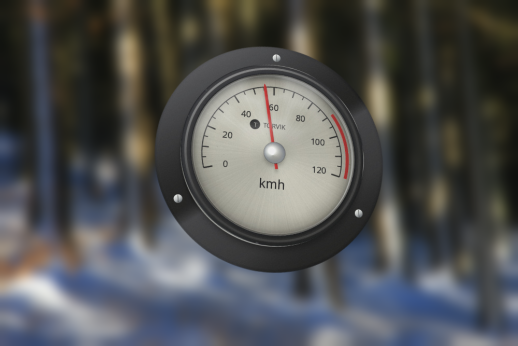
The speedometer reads 55; km/h
